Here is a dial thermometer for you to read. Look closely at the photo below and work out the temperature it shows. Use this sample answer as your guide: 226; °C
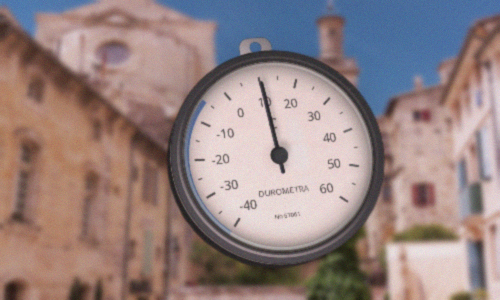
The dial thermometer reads 10; °C
